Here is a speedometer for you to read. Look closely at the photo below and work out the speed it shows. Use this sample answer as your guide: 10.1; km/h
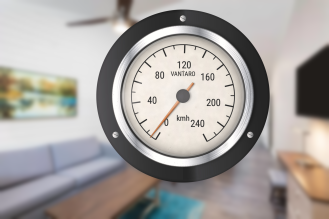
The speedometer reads 5; km/h
